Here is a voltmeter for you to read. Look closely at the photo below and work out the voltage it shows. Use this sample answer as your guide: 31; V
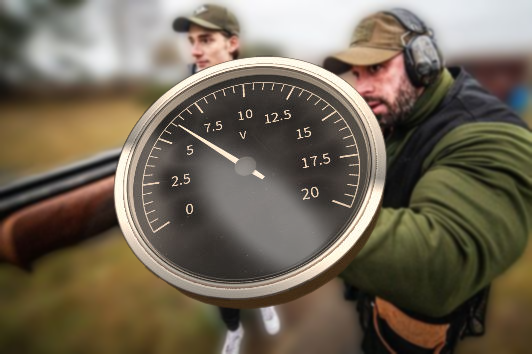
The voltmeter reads 6; V
